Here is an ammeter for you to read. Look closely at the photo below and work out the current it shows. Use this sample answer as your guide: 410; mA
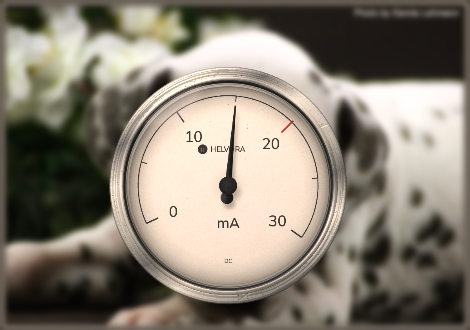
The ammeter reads 15; mA
